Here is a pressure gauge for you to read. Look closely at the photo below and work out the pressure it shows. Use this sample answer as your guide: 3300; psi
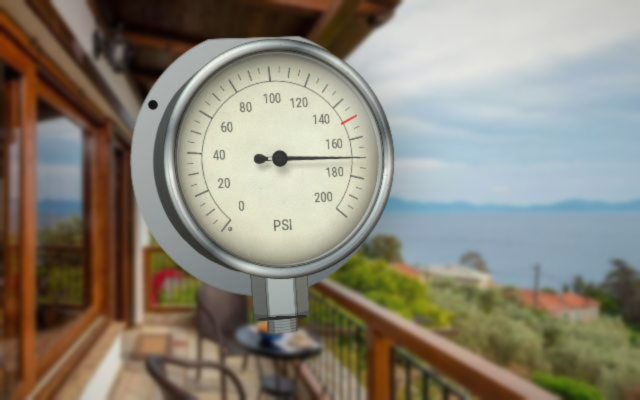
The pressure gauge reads 170; psi
